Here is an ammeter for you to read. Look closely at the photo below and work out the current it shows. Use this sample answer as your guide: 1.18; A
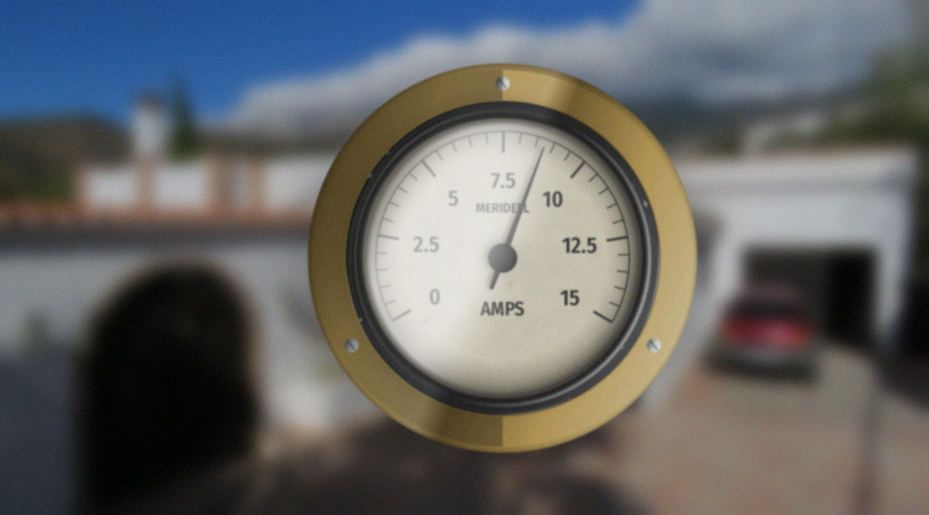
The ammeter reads 8.75; A
